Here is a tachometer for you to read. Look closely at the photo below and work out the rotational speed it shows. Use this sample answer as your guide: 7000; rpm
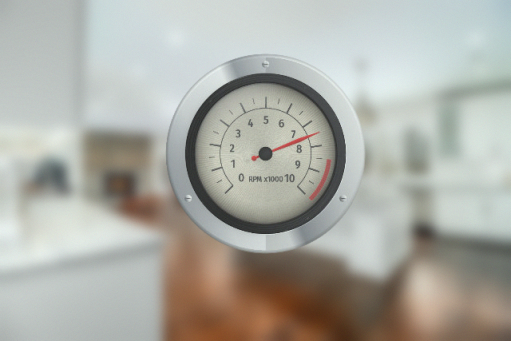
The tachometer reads 7500; rpm
